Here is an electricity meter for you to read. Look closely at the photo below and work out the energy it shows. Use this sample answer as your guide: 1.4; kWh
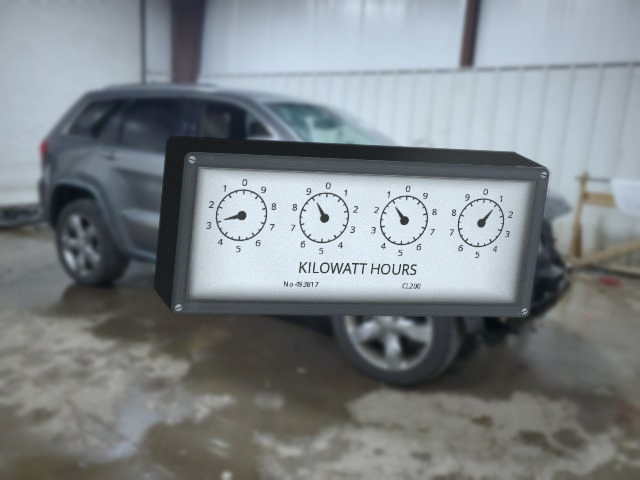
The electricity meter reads 2911; kWh
